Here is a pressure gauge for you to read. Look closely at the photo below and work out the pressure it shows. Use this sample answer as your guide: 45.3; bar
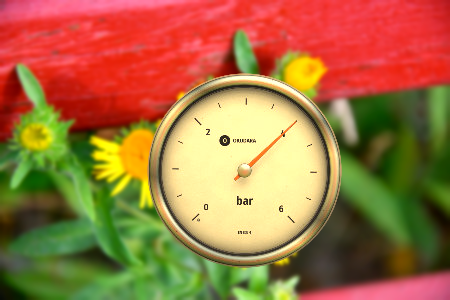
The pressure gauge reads 4; bar
